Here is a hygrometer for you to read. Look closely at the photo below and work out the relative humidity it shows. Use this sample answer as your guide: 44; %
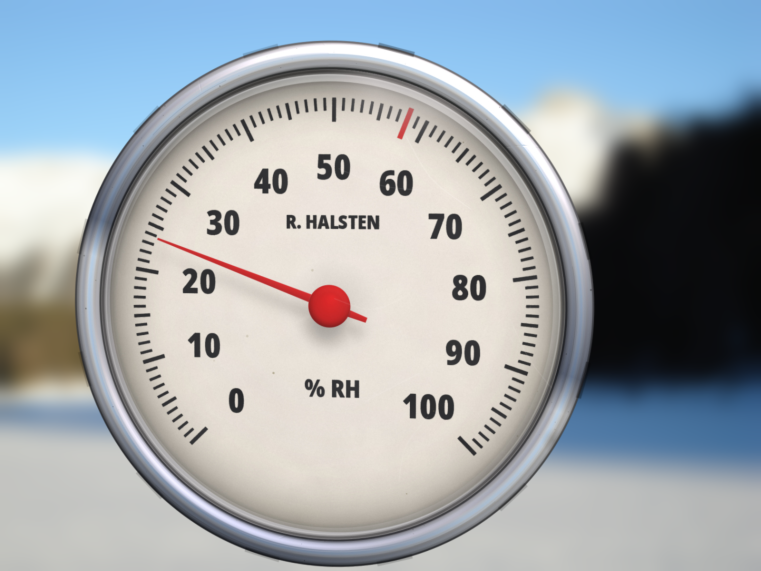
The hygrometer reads 24; %
